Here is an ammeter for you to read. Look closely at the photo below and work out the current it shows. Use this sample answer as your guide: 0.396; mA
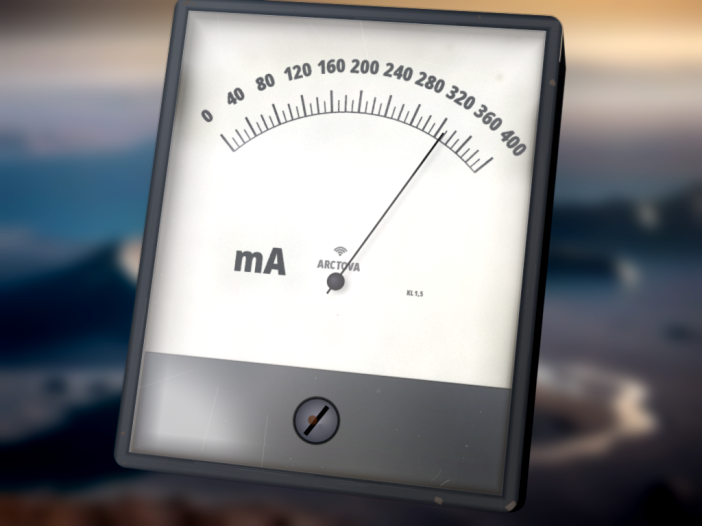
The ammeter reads 330; mA
